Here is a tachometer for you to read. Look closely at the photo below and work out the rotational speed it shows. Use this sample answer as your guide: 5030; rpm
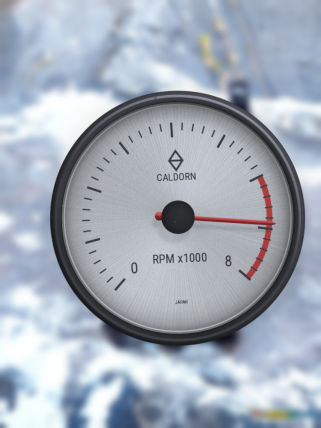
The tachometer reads 6900; rpm
